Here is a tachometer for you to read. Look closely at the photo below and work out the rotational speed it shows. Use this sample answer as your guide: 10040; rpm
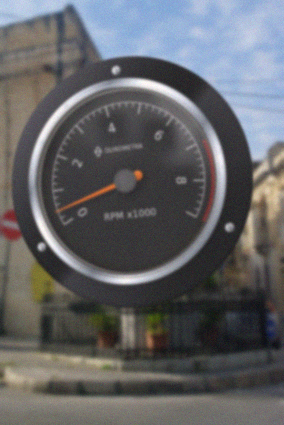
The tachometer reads 400; rpm
